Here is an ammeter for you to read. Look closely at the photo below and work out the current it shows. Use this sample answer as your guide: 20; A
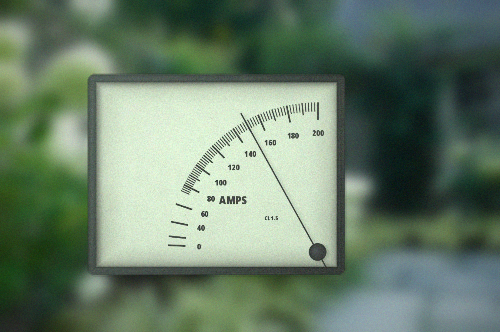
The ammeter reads 150; A
